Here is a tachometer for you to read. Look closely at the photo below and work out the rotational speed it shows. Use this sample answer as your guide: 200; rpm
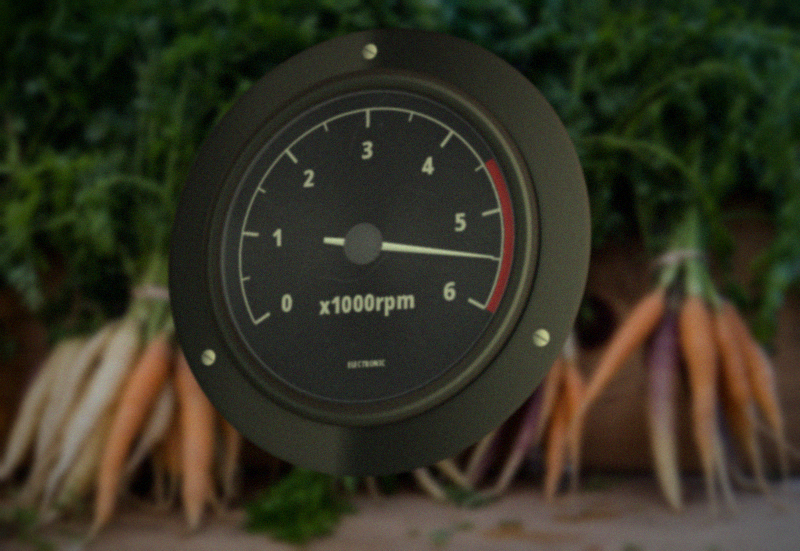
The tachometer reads 5500; rpm
